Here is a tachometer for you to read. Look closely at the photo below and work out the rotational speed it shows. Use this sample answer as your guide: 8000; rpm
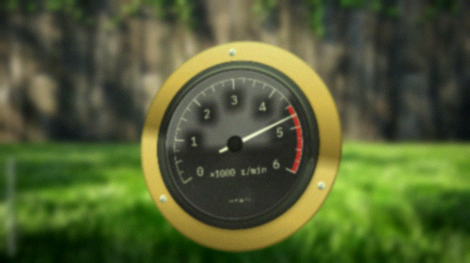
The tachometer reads 4750; rpm
